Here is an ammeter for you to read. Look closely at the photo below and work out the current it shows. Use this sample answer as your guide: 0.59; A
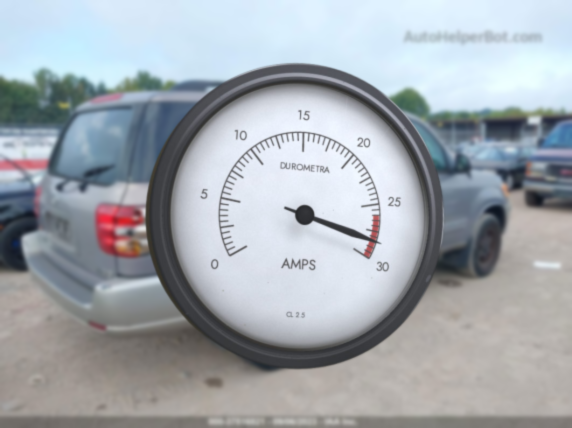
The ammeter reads 28.5; A
